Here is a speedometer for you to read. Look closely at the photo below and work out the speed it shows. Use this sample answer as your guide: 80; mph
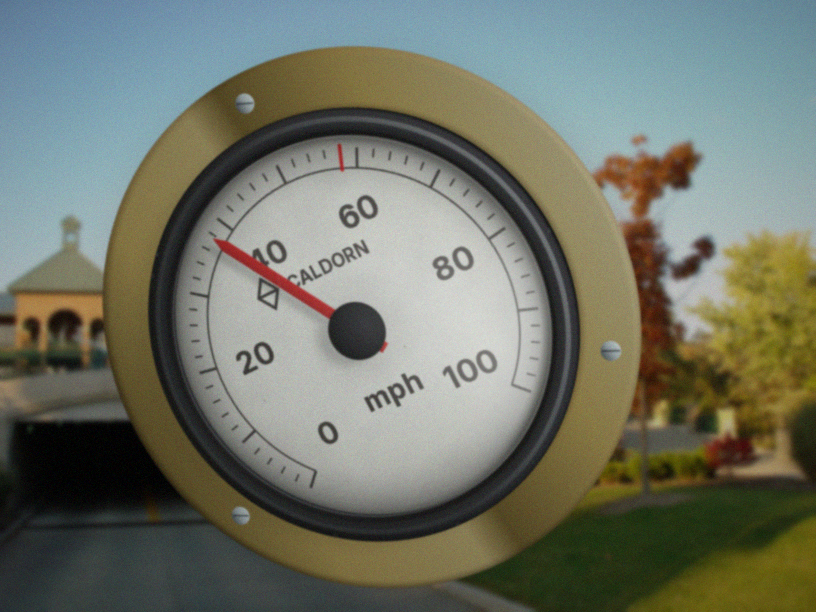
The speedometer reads 38; mph
